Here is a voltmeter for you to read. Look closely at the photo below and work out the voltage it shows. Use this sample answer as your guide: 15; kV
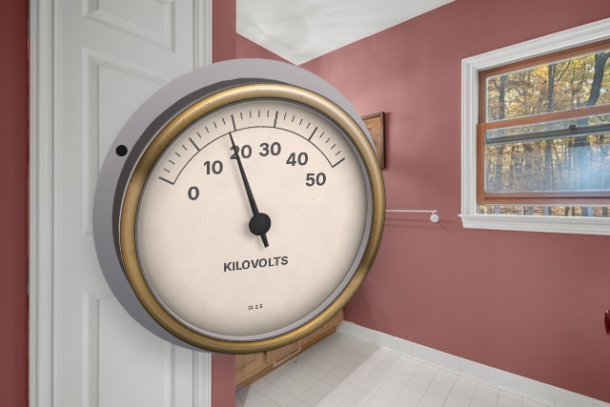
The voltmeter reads 18; kV
